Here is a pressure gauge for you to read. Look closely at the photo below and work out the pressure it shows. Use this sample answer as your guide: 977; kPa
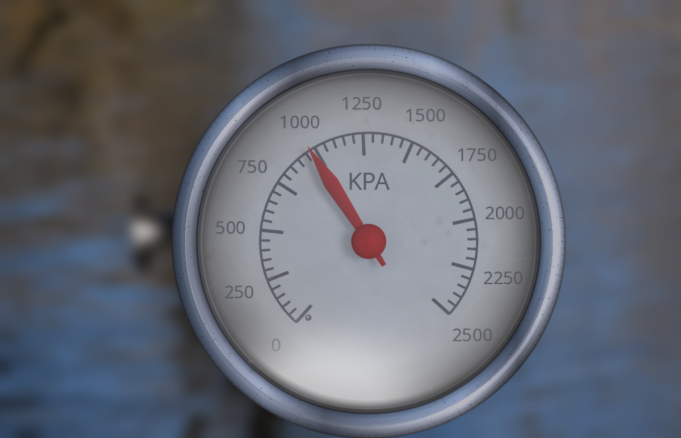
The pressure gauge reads 975; kPa
